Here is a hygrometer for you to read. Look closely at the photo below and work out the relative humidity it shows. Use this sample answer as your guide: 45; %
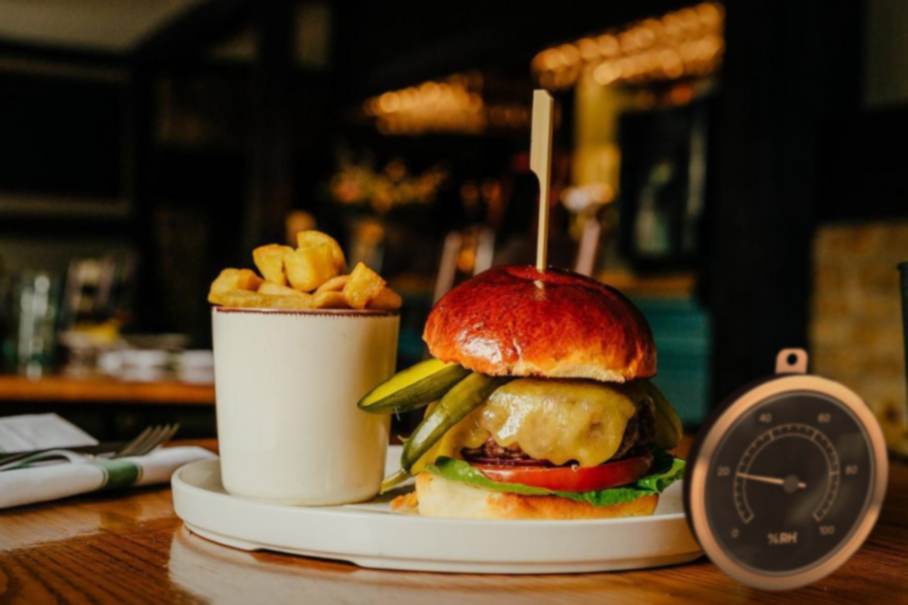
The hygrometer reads 20; %
